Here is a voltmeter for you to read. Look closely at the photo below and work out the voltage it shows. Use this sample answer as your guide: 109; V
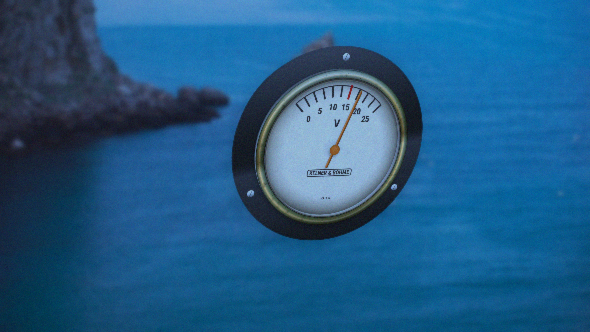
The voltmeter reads 17.5; V
